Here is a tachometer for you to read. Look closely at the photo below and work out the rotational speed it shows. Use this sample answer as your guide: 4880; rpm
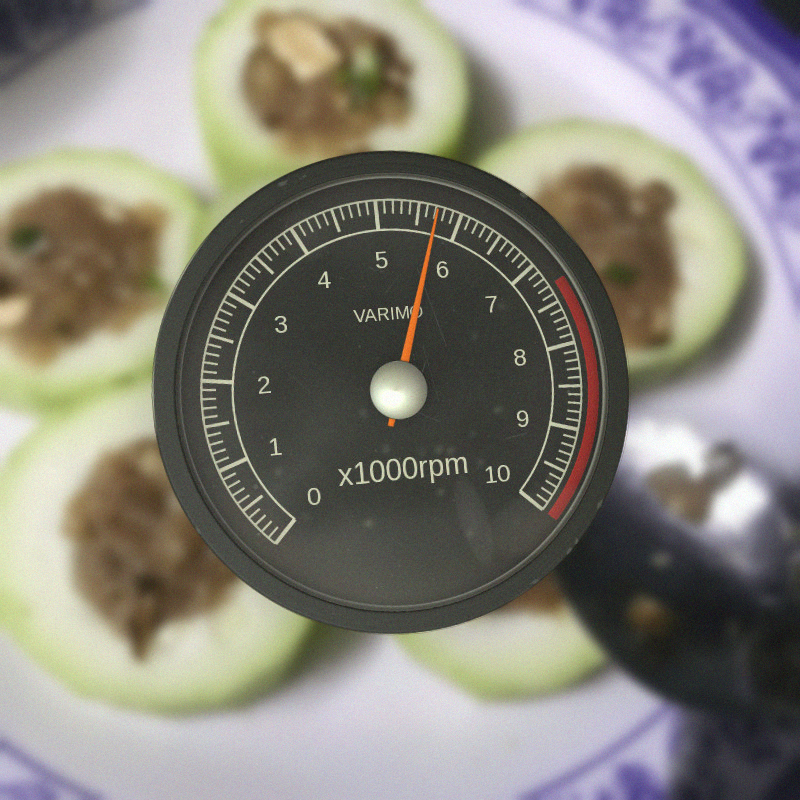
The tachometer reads 5700; rpm
